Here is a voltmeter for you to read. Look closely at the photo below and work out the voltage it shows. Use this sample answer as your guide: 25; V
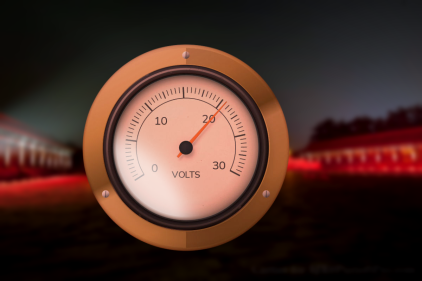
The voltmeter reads 20.5; V
